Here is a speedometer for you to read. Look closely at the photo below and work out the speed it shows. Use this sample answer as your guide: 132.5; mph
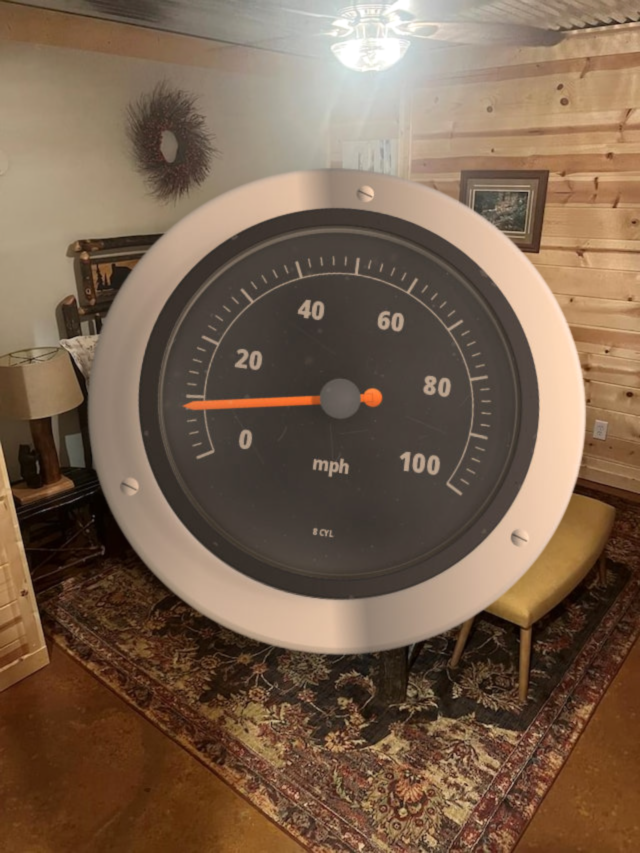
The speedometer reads 8; mph
